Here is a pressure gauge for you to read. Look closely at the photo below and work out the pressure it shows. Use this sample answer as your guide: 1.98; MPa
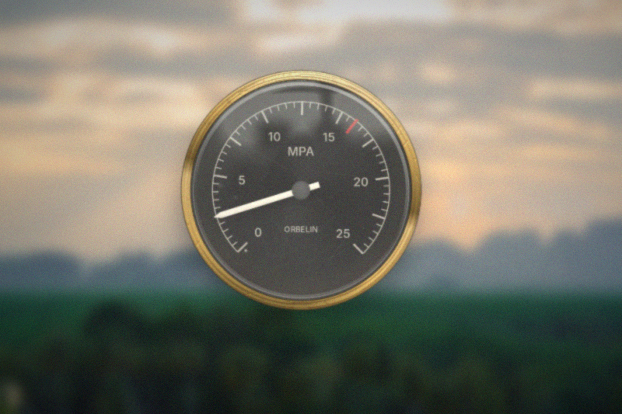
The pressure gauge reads 2.5; MPa
